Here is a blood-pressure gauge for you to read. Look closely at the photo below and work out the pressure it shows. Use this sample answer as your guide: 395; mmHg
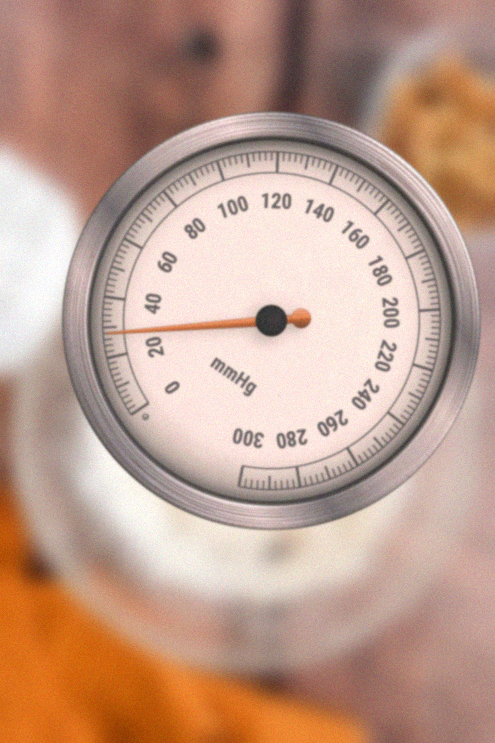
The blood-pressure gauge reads 28; mmHg
